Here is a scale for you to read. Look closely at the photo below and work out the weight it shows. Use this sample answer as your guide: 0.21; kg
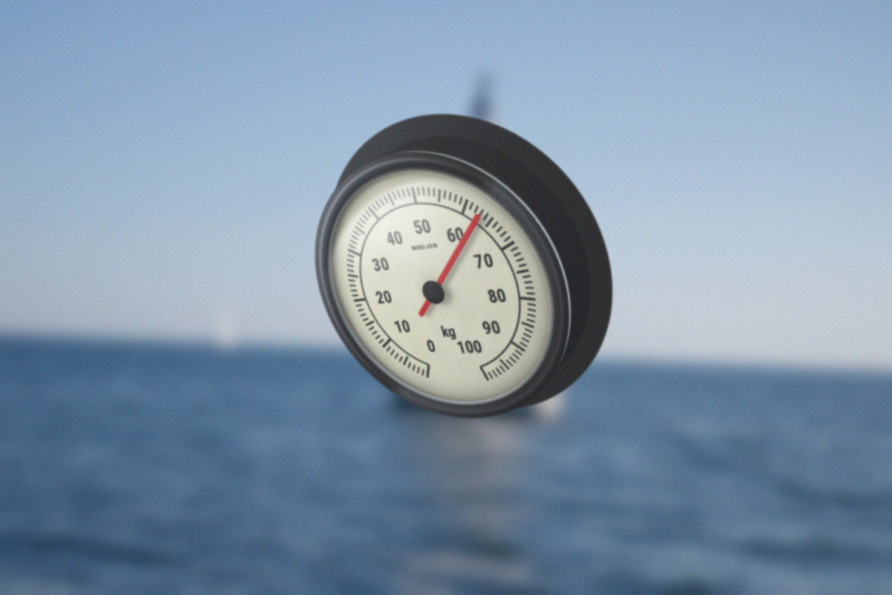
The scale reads 63; kg
